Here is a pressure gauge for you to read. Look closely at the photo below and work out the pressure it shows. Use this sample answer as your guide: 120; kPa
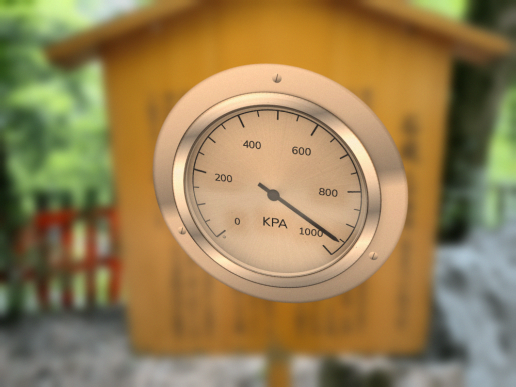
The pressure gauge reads 950; kPa
